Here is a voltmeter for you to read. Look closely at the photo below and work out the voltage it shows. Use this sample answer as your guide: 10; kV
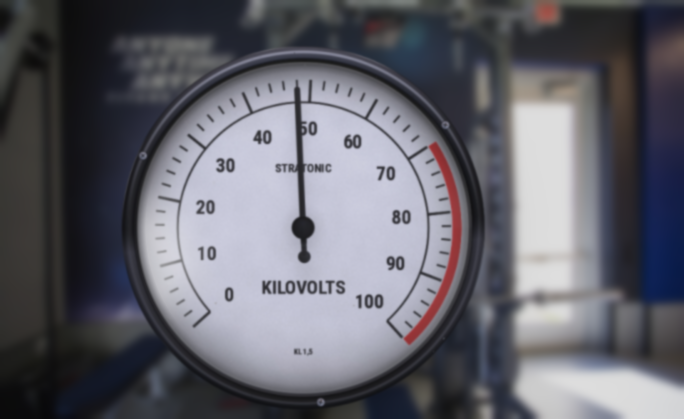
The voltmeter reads 48; kV
